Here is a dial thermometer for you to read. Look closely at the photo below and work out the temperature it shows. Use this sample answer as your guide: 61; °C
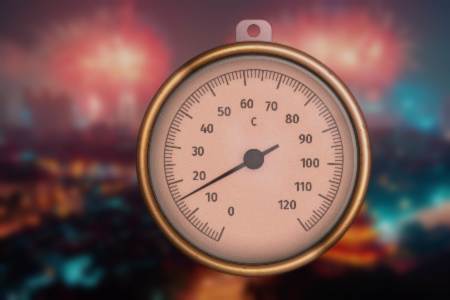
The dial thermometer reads 15; °C
